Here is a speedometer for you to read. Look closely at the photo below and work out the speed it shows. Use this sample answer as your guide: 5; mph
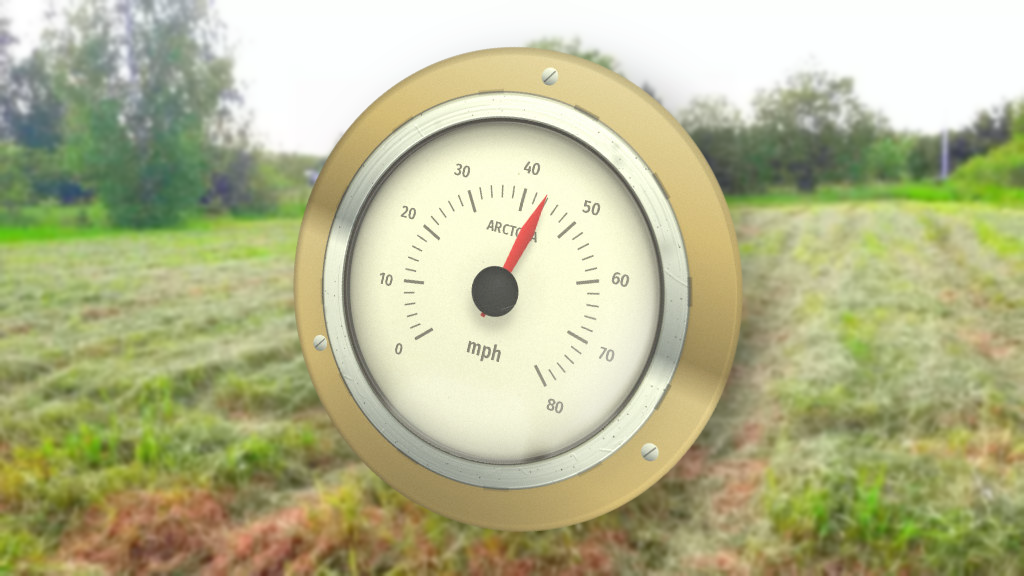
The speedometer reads 44; mph
